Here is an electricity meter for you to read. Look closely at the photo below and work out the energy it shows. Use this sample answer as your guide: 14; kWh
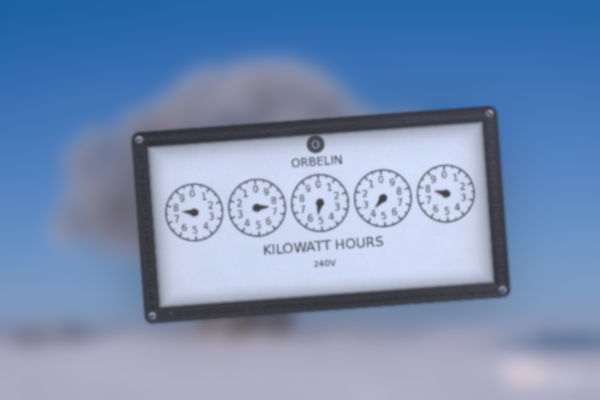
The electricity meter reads 77538; kWh
